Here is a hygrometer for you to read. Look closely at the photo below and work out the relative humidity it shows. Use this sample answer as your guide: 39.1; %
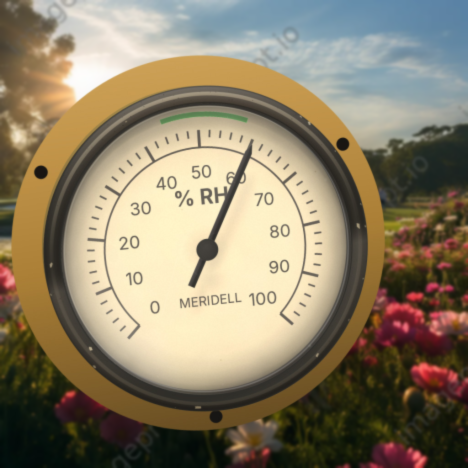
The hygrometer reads 60; %
